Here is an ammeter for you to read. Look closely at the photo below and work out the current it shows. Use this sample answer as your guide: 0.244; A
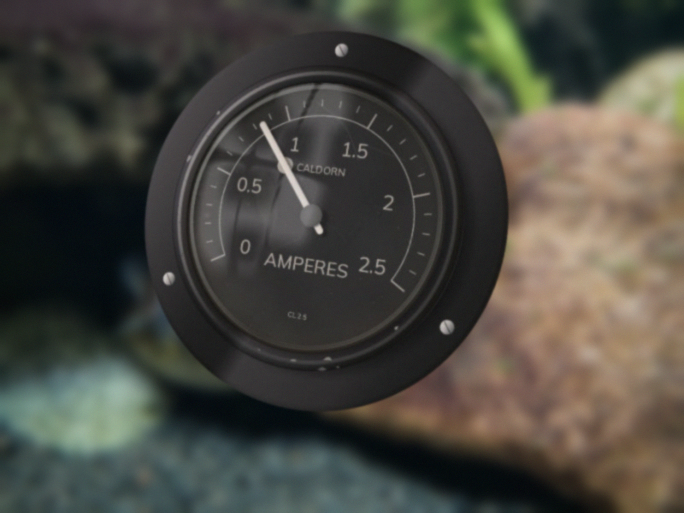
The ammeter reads 0.85; A
